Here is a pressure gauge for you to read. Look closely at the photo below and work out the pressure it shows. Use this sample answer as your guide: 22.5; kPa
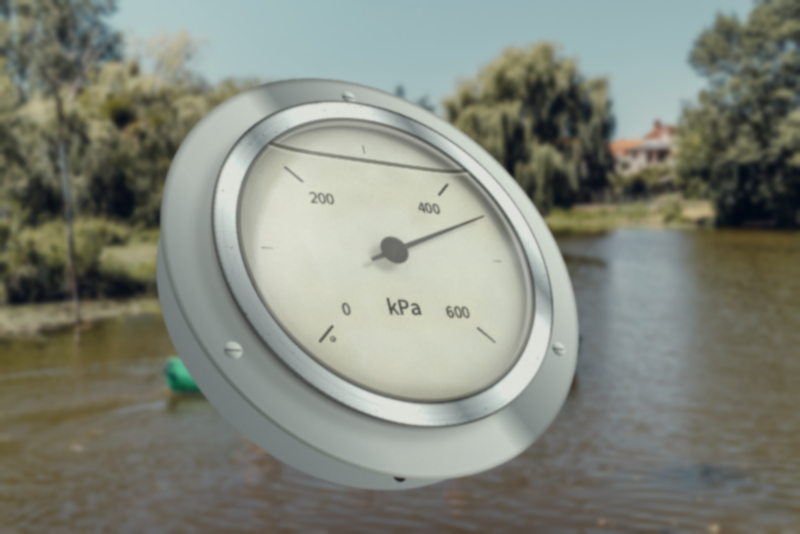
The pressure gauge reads 450; kPa
